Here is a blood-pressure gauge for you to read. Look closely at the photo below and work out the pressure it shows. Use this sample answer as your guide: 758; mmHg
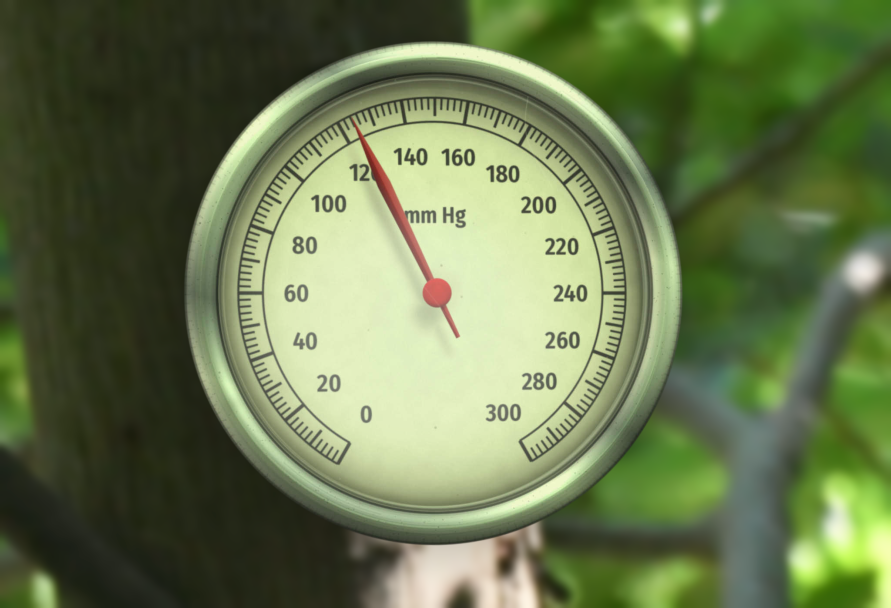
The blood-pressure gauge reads 124; mmHg
